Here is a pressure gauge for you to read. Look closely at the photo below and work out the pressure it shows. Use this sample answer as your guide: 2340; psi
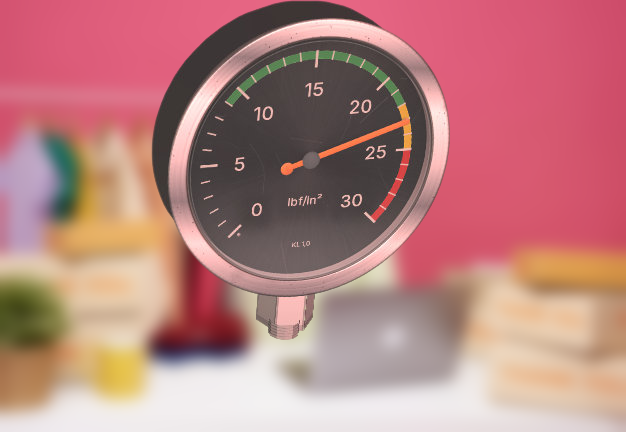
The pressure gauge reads 23; psi
